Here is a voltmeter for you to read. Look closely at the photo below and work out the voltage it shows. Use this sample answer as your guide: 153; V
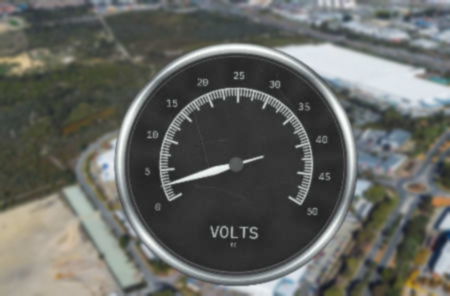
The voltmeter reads 2.5; V
